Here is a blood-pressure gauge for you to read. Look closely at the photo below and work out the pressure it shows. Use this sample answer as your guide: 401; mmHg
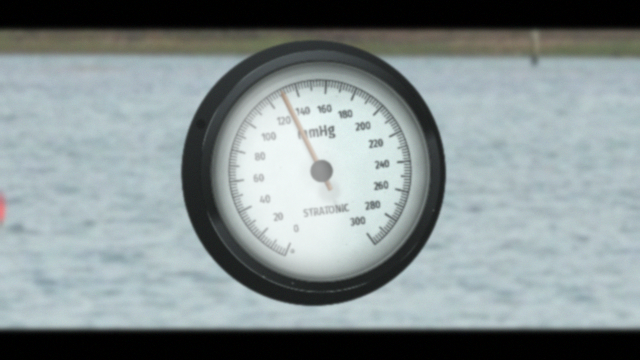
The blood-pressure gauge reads 130; mmHg
